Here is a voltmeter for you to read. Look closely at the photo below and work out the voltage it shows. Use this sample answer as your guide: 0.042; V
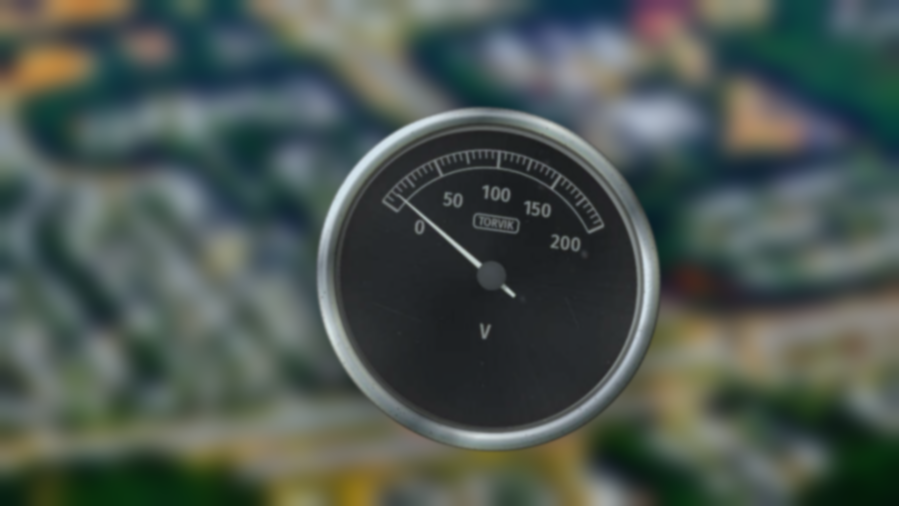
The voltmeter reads 10; V
